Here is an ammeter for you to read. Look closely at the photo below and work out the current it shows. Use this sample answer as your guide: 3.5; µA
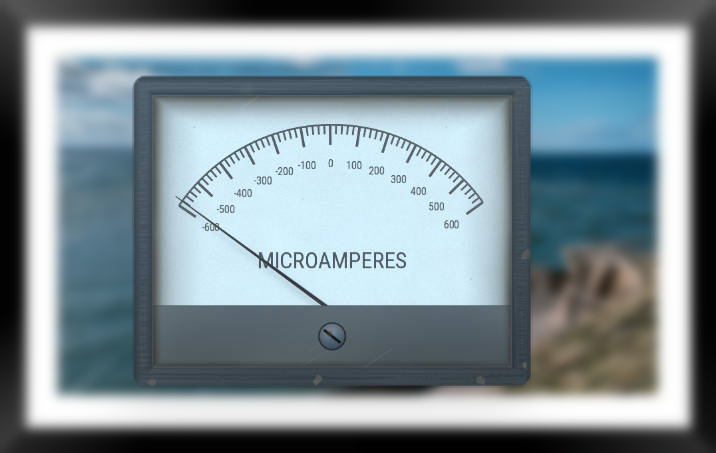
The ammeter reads -580; µA
